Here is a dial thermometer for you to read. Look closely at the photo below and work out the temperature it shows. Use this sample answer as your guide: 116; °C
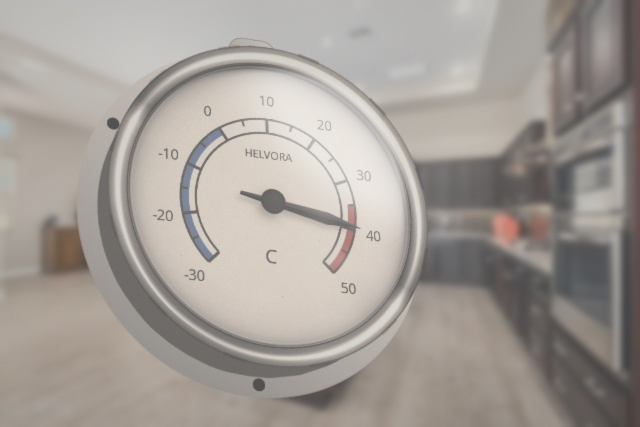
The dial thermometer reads 40; °C
